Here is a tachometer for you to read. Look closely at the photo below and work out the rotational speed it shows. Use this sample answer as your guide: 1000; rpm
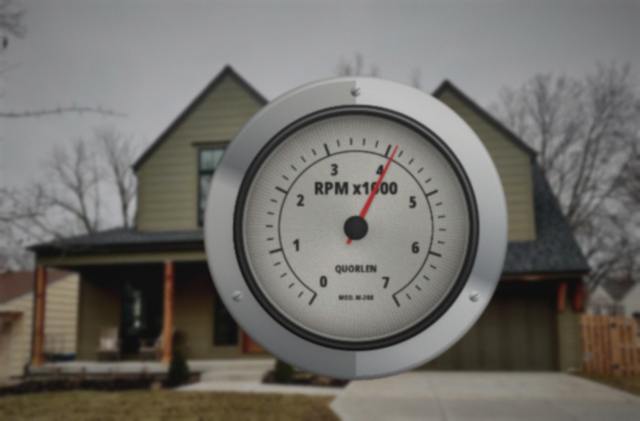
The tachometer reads 4100; rpm
